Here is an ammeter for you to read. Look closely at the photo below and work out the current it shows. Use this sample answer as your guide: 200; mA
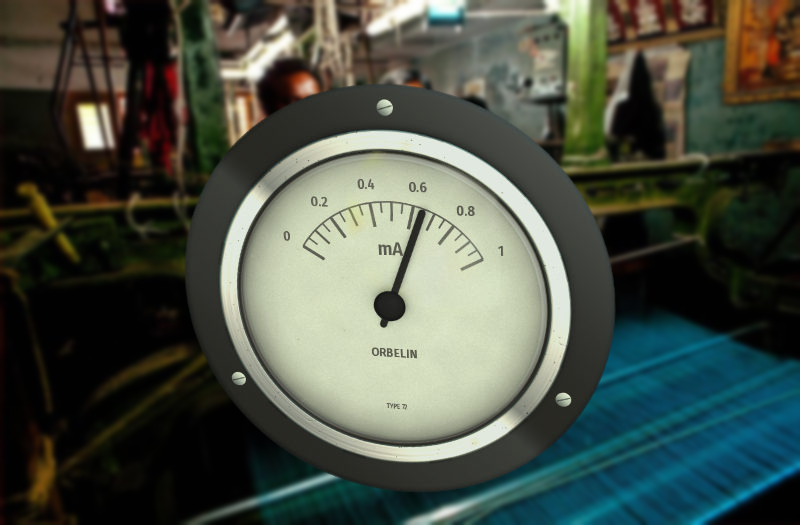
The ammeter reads 0.65; mA
